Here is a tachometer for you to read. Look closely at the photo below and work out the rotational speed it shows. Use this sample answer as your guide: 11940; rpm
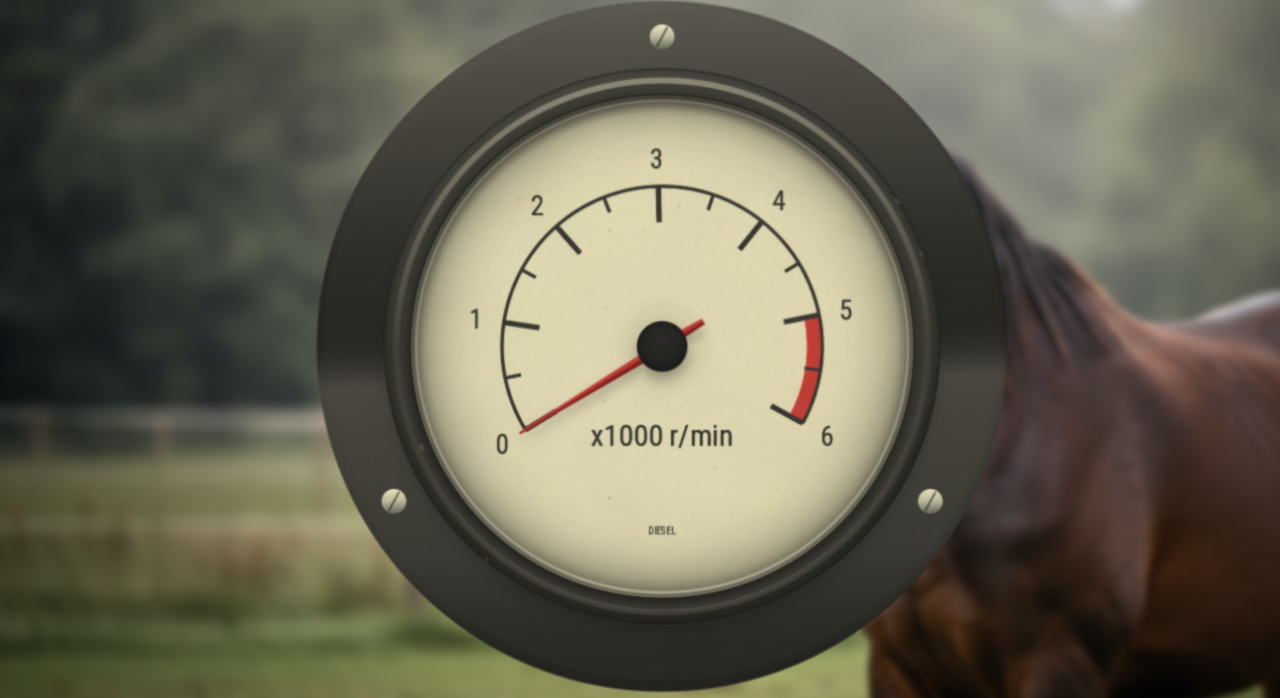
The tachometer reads 0; rpm
